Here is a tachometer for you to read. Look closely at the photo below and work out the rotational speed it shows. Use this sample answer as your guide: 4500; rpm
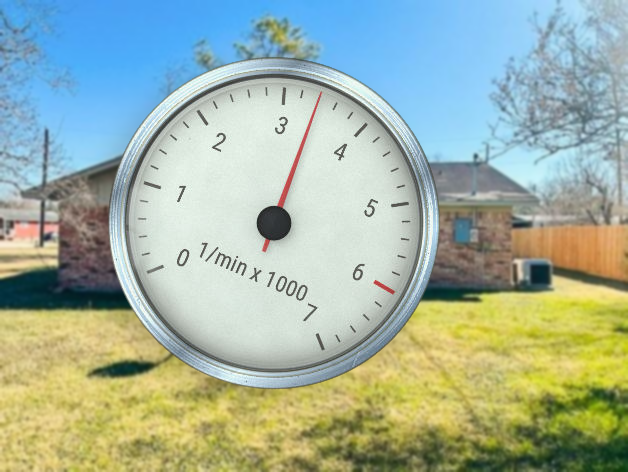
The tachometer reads 3400; rpm
